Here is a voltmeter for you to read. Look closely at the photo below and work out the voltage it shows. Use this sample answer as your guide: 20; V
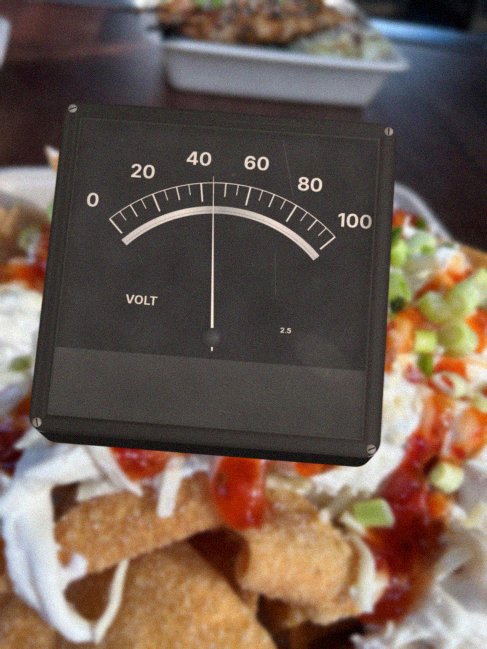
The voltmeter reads 45; V
